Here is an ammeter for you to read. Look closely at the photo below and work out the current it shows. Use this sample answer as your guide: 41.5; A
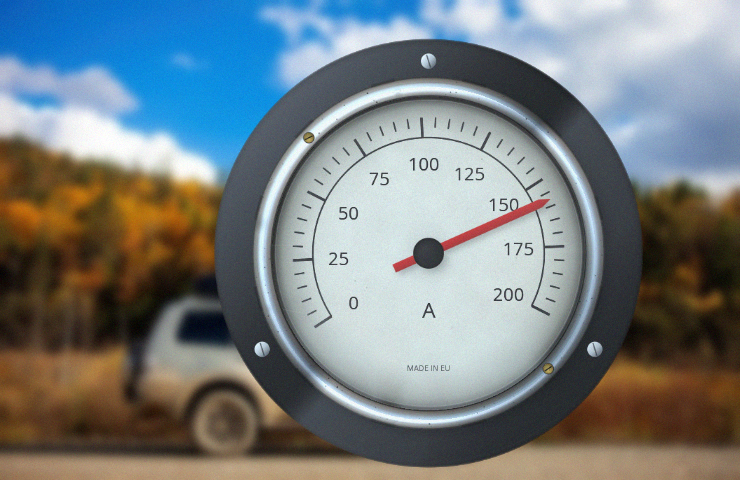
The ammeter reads 157.5; A
